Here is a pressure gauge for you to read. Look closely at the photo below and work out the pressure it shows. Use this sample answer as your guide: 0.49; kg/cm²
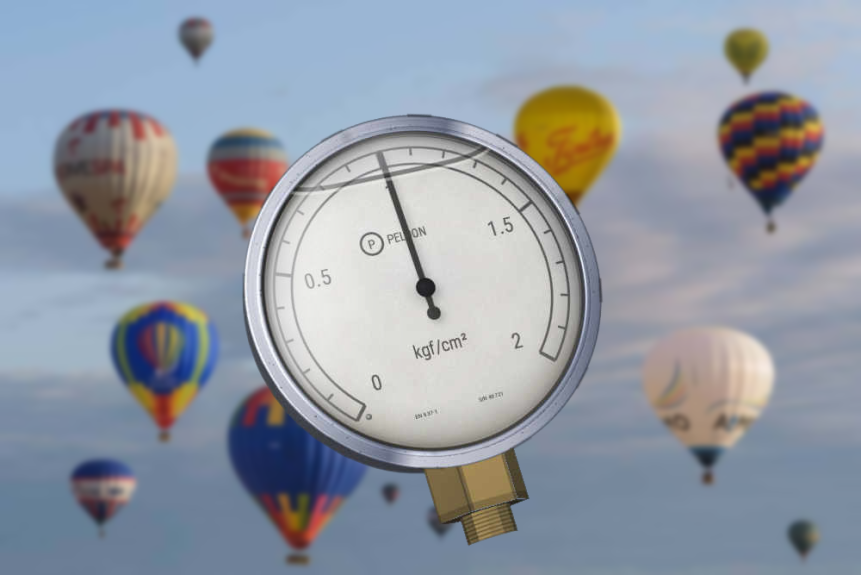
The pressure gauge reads 1; kg/cm²
